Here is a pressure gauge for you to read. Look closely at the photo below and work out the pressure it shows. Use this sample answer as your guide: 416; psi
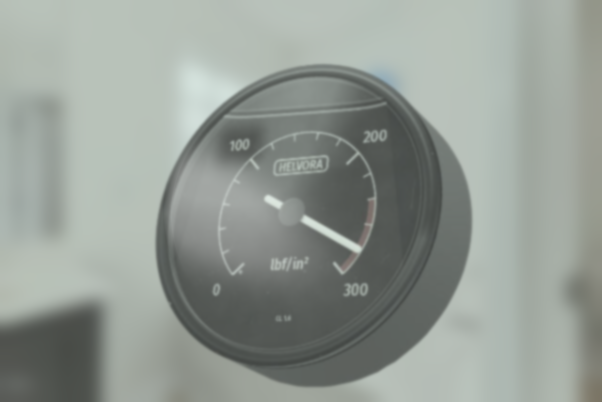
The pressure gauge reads 280; psi
